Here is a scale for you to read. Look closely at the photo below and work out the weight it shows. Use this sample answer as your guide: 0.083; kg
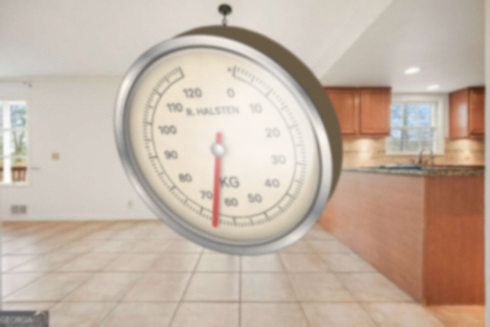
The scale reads 65; kg
